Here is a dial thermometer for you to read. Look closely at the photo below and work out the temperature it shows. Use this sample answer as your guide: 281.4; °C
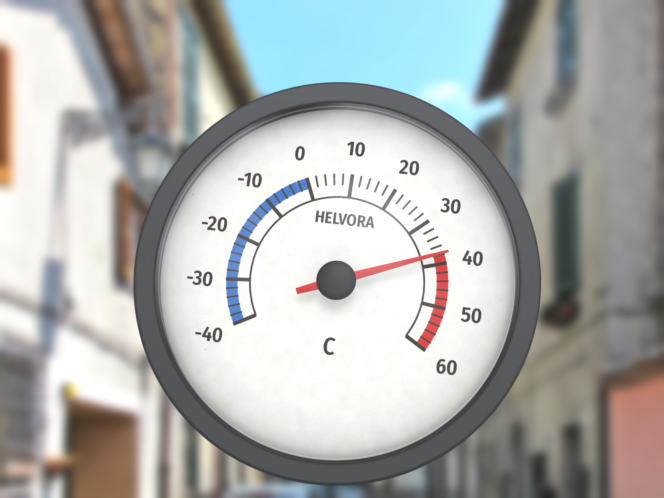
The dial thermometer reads 38; °C
